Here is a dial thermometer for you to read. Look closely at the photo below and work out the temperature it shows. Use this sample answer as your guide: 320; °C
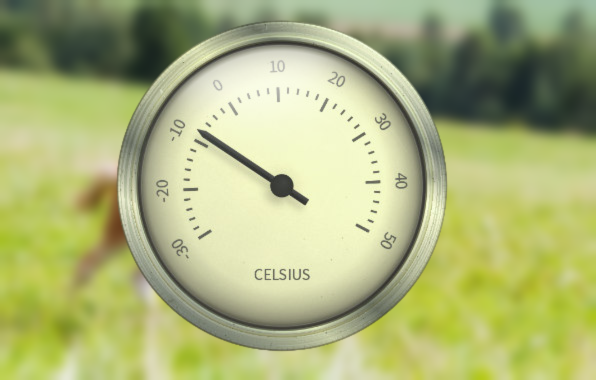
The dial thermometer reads -8; °C
